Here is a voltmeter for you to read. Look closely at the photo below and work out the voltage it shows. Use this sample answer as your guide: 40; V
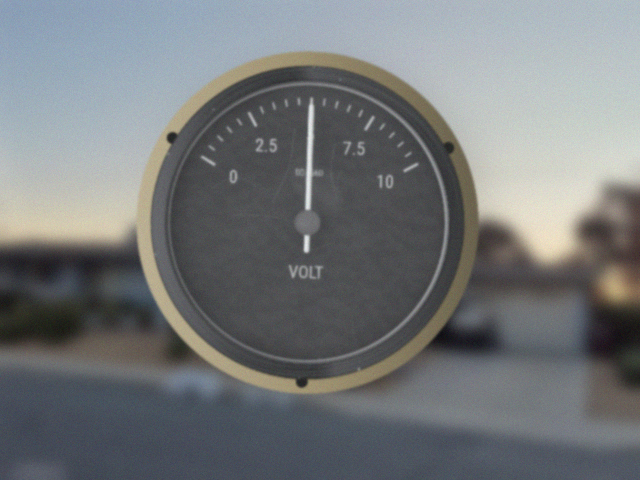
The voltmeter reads 5; V
